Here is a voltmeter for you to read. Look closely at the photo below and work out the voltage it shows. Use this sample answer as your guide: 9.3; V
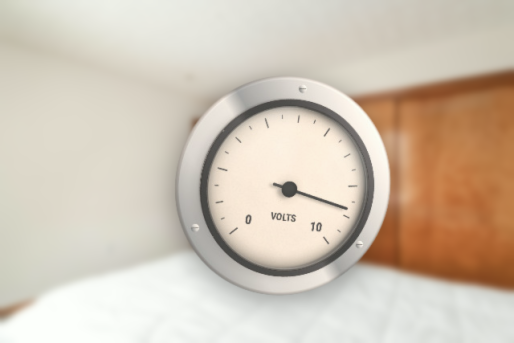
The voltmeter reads 8.75; V
